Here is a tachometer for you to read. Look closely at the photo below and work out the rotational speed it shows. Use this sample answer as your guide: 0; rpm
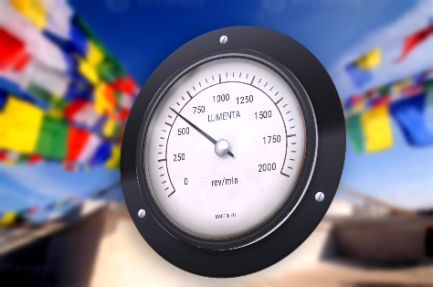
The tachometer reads 600; rpm
